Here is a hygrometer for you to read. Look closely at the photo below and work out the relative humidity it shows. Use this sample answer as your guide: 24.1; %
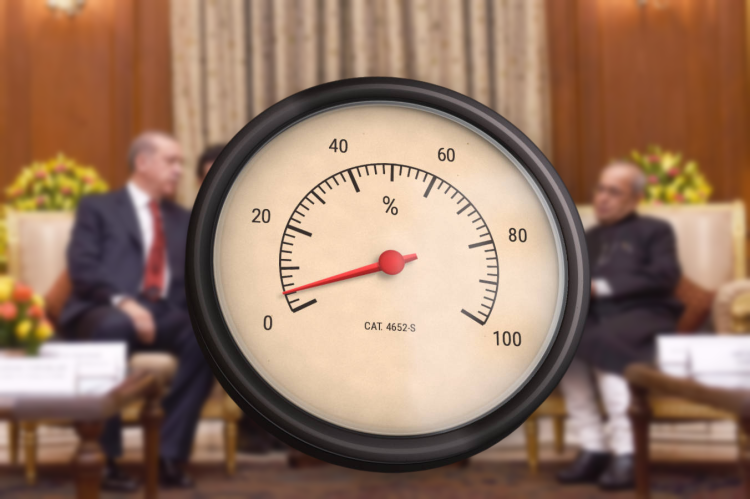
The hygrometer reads 4; %
